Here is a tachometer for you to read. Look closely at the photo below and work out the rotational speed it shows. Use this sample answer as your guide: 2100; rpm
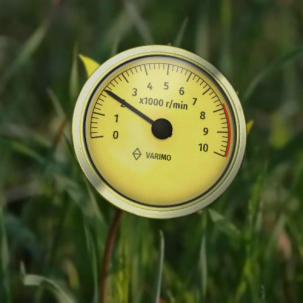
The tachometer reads 2000; rpm
